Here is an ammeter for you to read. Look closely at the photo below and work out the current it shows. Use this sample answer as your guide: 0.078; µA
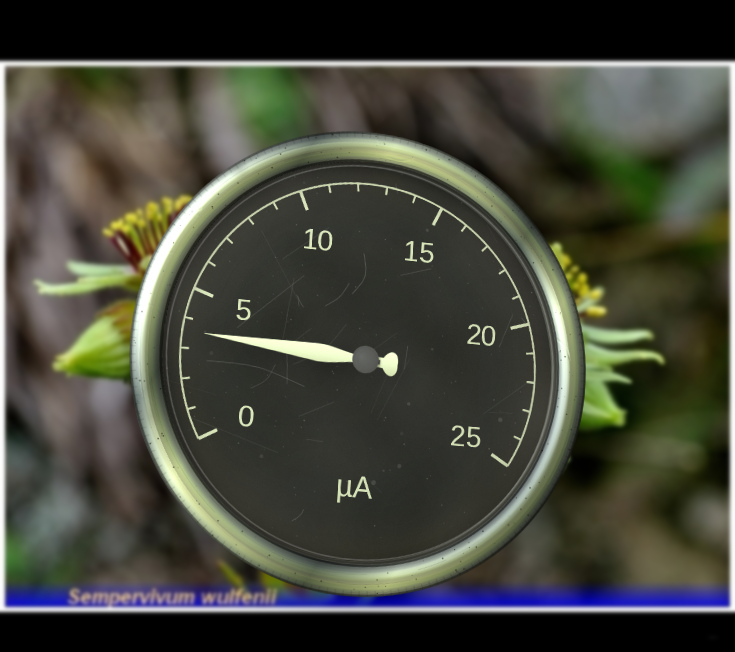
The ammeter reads 3.5; µA
